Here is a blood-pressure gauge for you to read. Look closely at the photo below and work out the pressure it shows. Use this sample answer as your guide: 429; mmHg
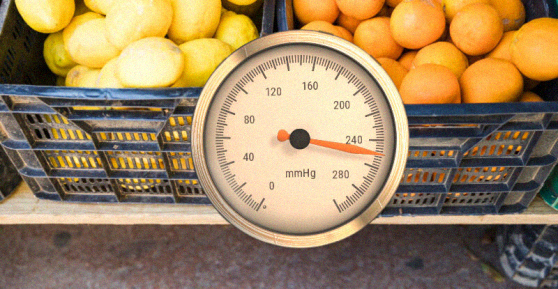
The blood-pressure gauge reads 250; mmHg
